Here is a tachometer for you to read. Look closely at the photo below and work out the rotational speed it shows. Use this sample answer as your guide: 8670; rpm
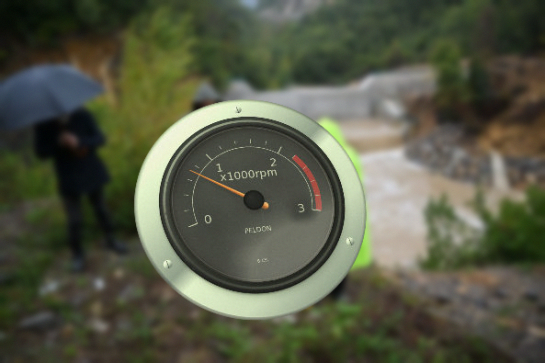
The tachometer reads 700; rpm
